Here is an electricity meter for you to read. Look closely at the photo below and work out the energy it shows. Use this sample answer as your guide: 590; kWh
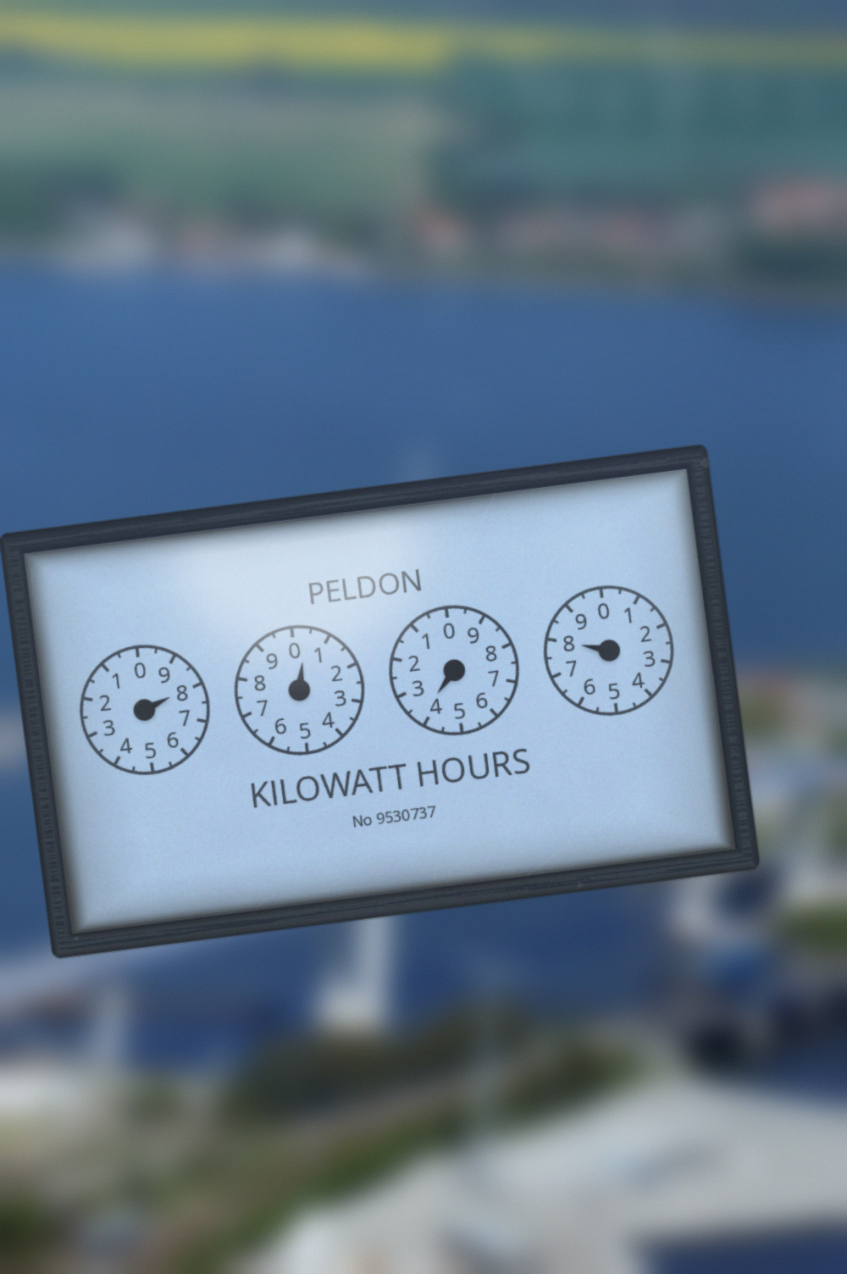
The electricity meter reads 8038; kWh
